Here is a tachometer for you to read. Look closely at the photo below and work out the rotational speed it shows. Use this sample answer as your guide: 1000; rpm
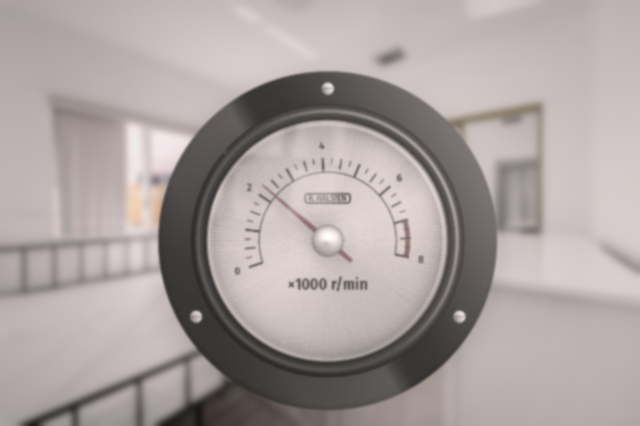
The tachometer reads 2250; rpm
